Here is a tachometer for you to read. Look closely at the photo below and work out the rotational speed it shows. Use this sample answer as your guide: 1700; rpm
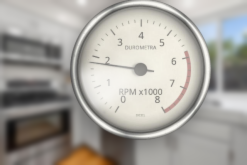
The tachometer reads 1800; rpm
